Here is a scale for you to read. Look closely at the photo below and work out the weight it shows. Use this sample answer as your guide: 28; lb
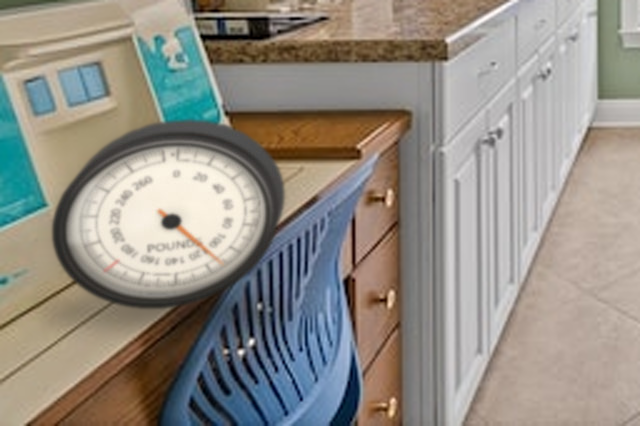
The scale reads 110; lb
